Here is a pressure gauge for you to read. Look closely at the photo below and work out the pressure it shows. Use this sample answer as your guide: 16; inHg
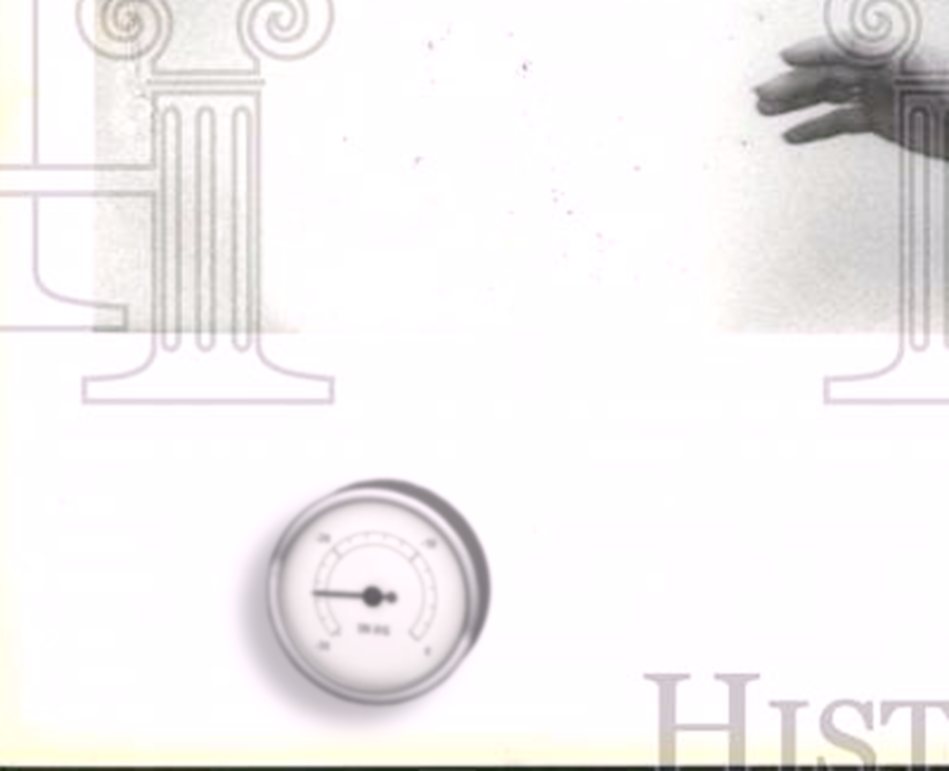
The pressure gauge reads -25; inHg
